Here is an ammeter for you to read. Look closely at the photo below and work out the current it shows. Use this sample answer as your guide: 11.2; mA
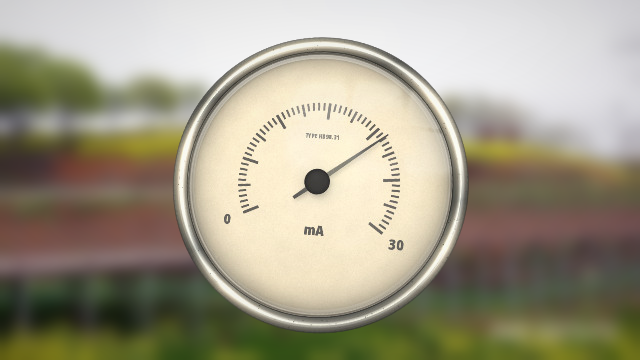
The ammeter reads 21; mA
